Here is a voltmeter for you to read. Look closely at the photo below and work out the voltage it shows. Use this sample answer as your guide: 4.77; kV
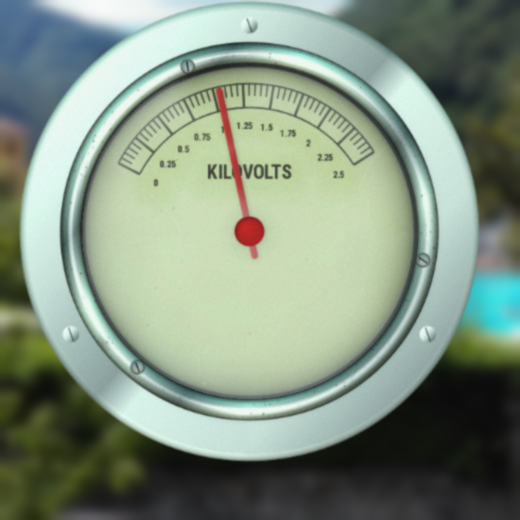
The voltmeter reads 1.05; kV
